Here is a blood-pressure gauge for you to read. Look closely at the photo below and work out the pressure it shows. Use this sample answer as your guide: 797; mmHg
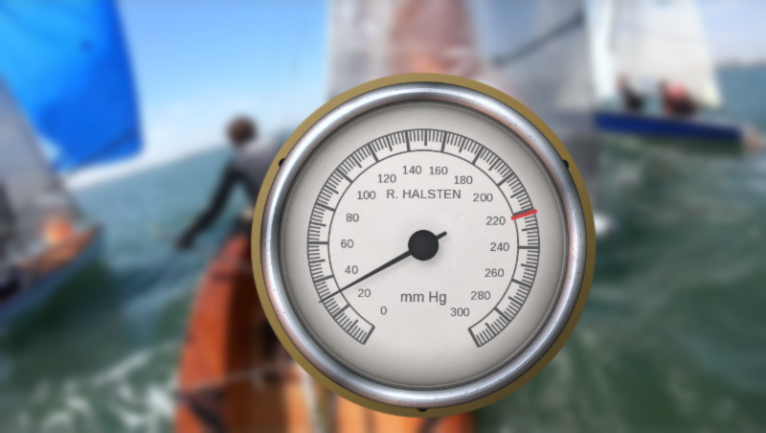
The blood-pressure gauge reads 30; mmHg
